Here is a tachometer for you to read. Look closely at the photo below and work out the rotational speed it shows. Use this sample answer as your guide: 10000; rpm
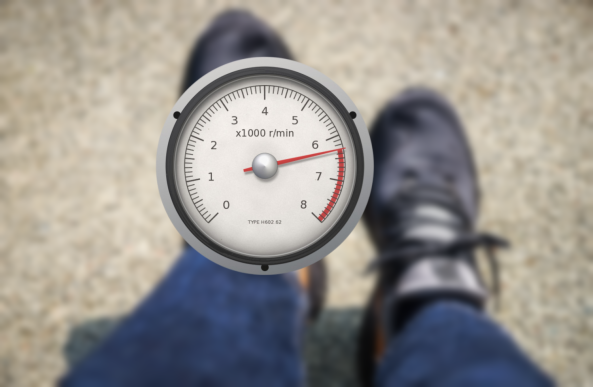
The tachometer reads 6300; rpm
